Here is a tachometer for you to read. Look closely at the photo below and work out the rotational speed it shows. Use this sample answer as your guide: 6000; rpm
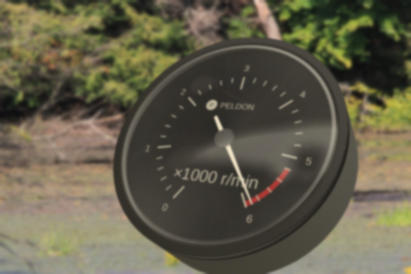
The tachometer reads 5900; rpm
